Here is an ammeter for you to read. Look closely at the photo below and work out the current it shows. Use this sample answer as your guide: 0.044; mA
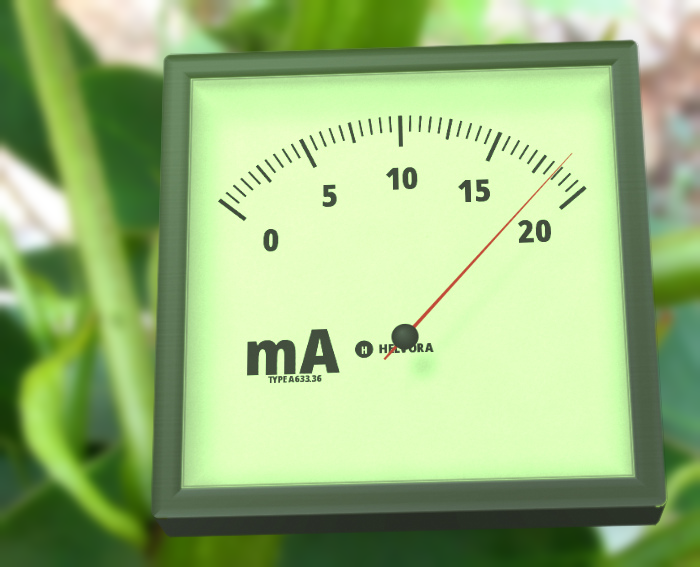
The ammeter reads 18.5; mA
